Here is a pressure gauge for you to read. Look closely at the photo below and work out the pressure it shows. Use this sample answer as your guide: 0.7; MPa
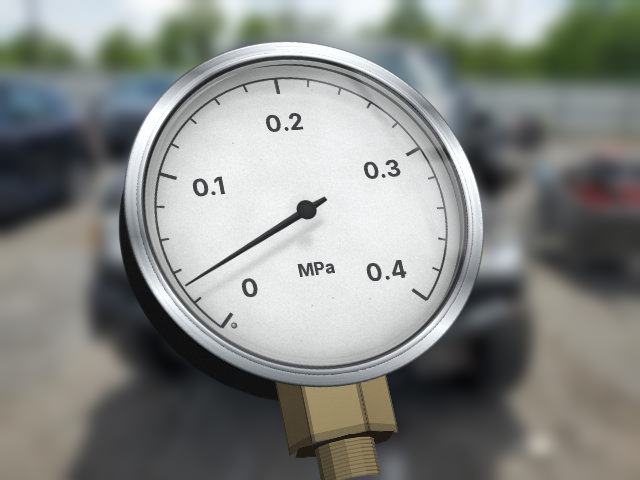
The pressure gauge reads 0.03; MPa
